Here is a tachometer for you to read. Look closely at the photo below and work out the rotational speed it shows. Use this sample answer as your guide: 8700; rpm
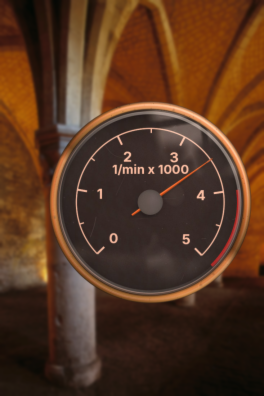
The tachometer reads 3500; rpm
